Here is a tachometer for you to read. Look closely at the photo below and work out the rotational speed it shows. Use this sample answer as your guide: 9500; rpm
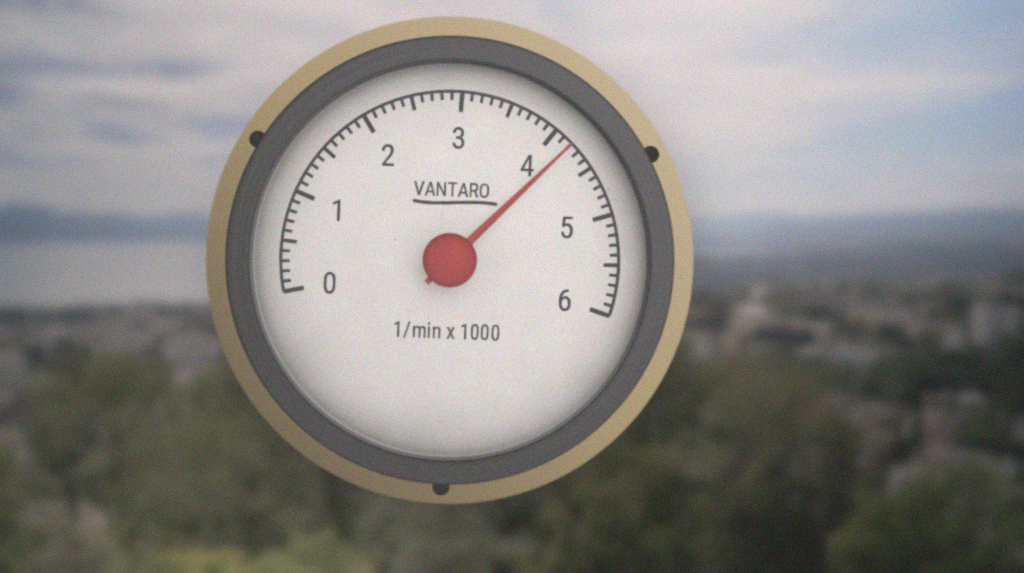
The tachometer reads 4200; rpm
